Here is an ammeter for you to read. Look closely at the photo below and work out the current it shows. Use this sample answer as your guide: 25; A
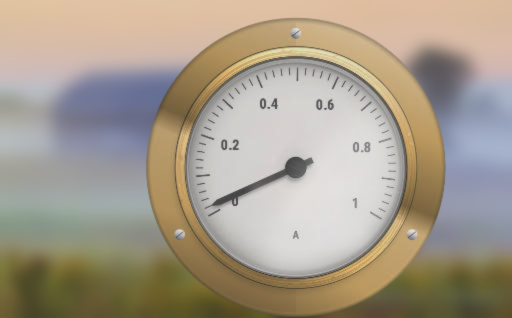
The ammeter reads 0.02; A
